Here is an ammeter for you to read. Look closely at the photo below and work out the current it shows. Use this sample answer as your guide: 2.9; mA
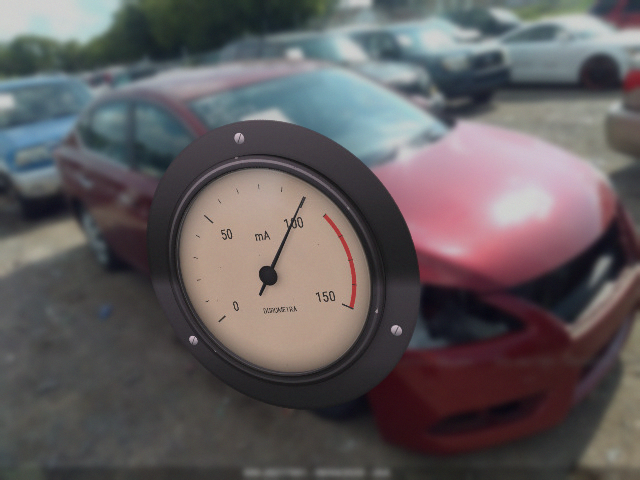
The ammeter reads 100; mA
